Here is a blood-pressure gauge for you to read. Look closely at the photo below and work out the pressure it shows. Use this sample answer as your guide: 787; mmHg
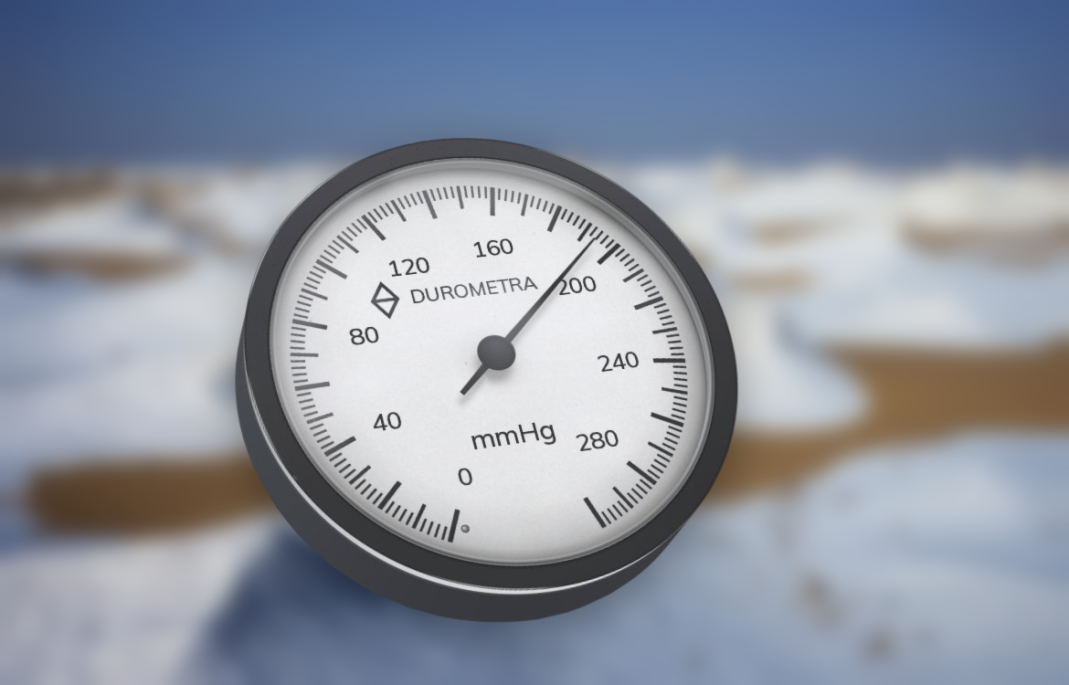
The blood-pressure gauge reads 194; mmHg
